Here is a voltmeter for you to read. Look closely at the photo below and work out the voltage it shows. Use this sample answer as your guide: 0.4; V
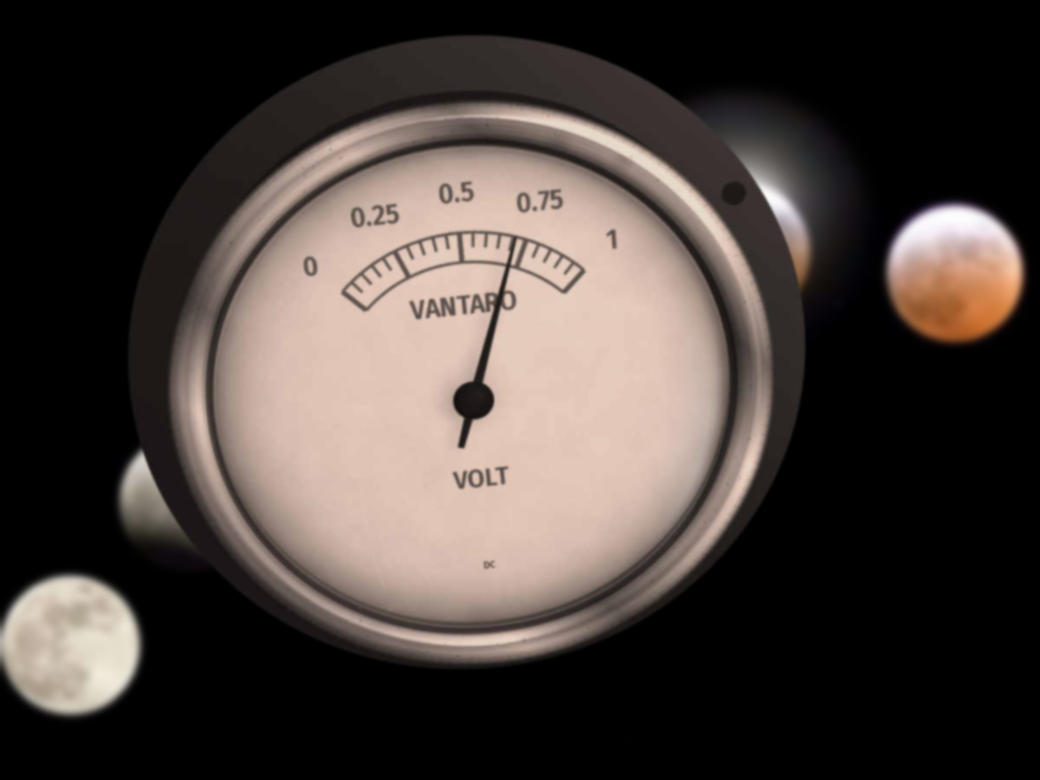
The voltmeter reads 0.7; V
